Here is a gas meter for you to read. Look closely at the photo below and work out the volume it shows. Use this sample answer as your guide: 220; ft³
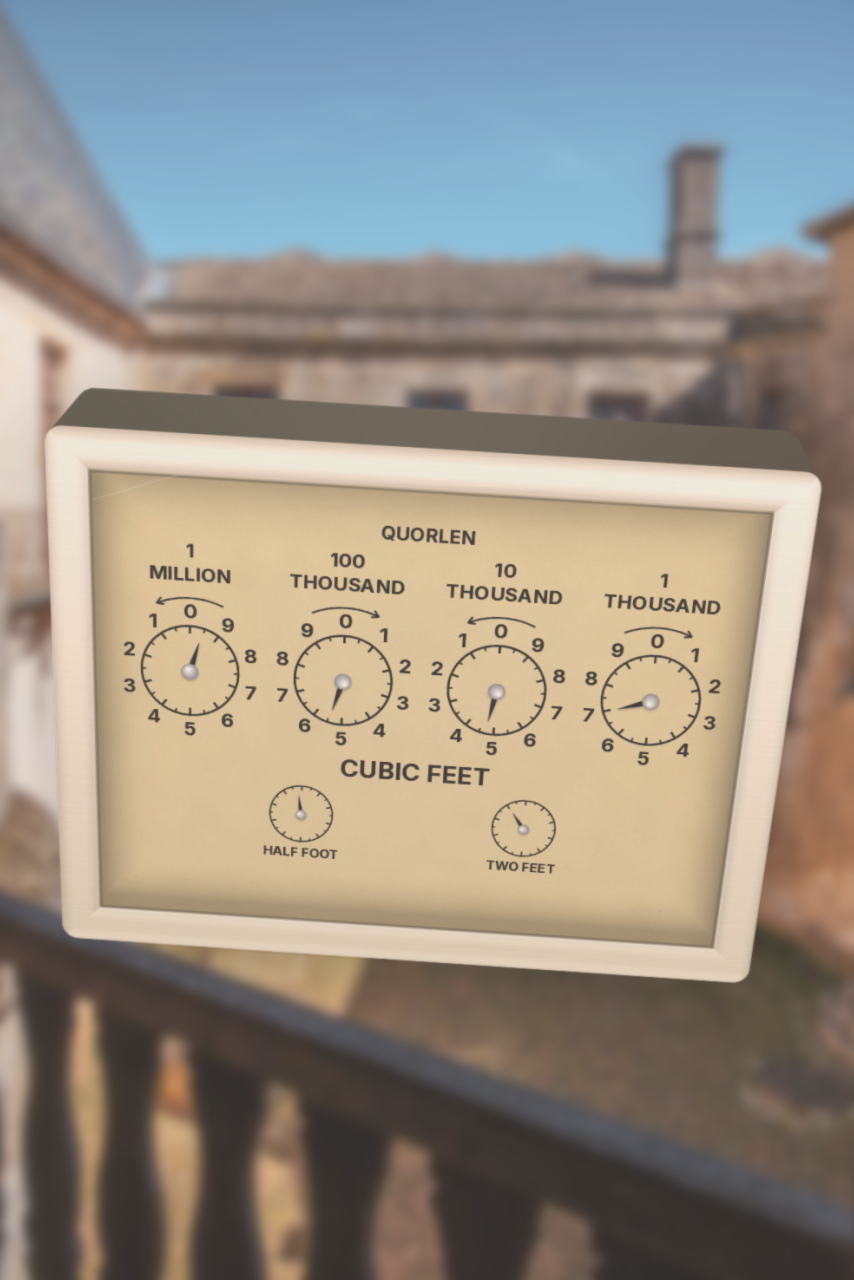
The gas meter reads 954700; ft³
